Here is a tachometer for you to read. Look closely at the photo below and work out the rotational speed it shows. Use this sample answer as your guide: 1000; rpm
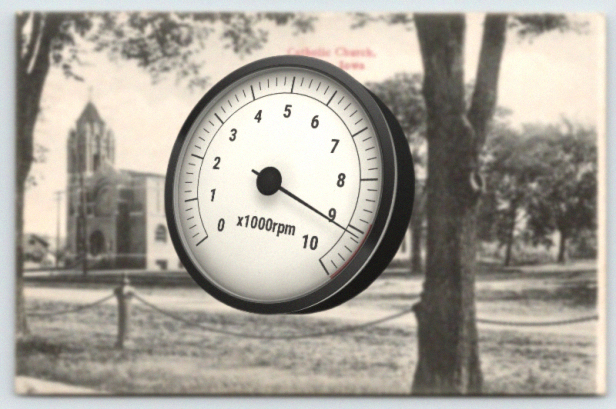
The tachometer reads 9100; rpm
